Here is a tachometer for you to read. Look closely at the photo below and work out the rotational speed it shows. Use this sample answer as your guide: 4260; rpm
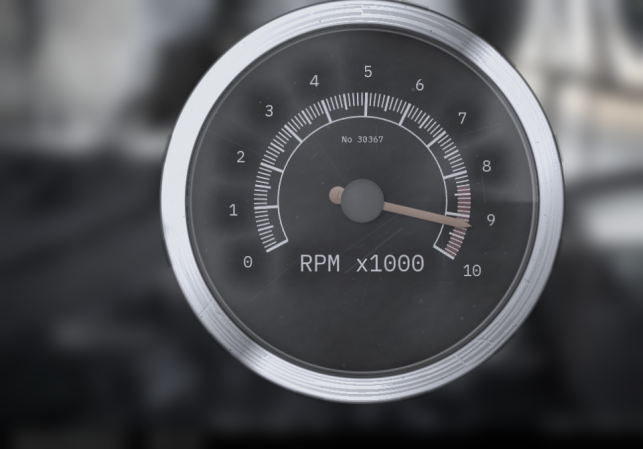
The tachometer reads 9200; rpm
